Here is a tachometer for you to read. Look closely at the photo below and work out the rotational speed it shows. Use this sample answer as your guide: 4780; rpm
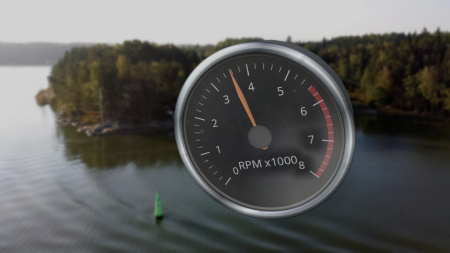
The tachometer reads 3600; rpm
